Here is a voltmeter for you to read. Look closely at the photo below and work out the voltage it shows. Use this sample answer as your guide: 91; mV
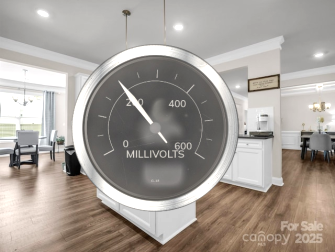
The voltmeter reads 200; mV
